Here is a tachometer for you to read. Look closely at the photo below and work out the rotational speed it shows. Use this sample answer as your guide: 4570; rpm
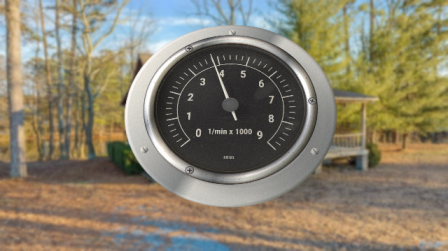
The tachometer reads 3800; rpm
